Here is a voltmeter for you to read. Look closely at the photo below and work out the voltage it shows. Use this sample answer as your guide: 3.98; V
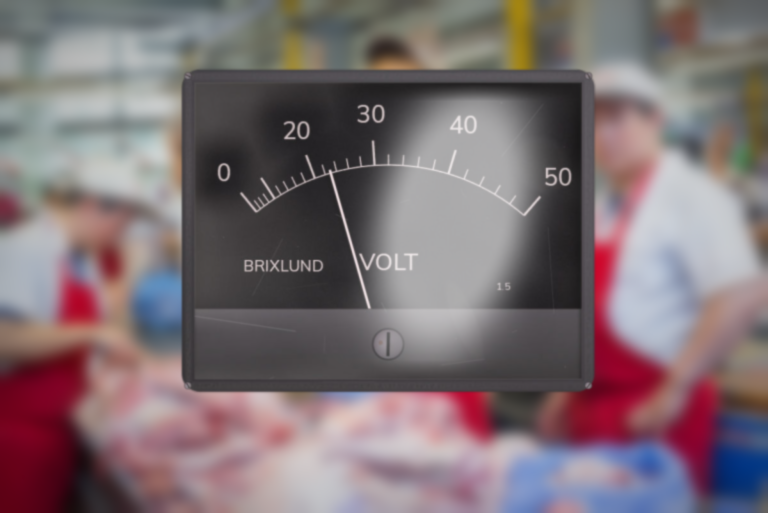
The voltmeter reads 23; V
